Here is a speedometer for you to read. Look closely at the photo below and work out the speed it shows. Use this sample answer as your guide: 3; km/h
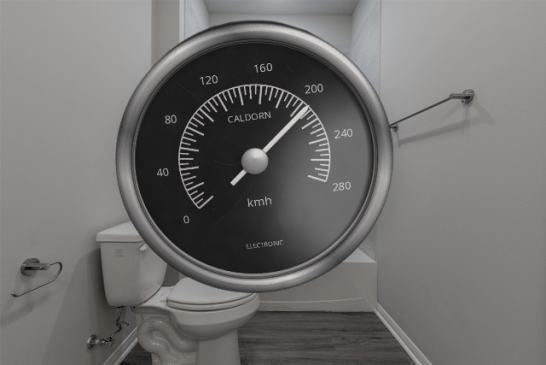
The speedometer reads 205; km/h
